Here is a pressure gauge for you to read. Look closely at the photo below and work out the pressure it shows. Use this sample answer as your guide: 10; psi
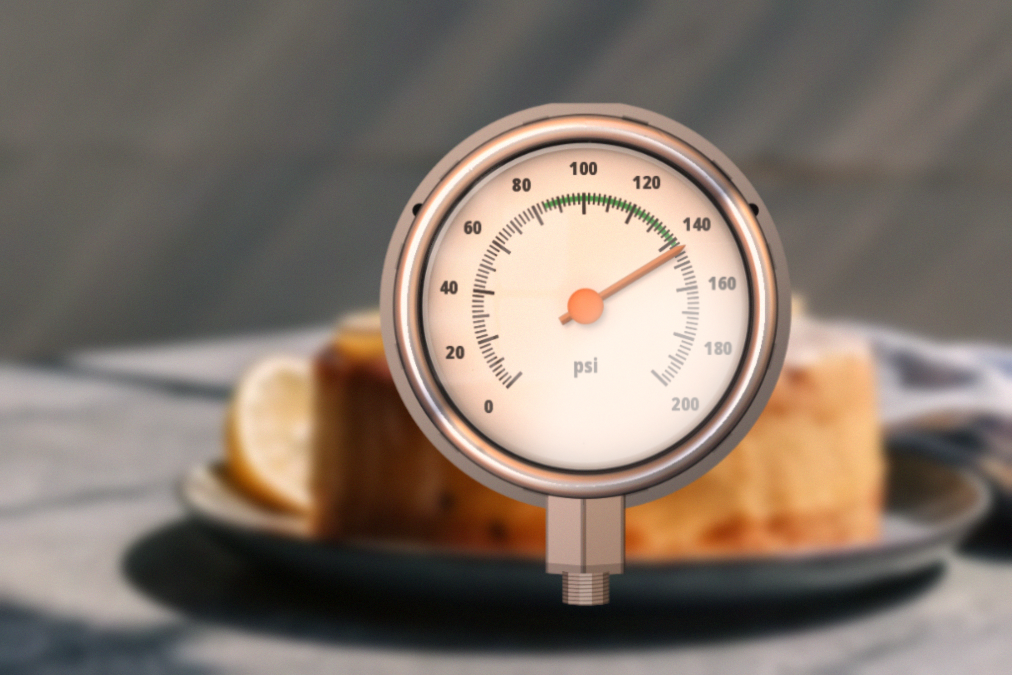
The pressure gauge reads 144; psi
